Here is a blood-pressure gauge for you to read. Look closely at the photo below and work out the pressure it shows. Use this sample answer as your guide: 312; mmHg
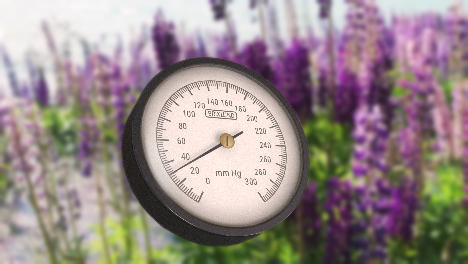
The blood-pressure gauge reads 30; mmHg
